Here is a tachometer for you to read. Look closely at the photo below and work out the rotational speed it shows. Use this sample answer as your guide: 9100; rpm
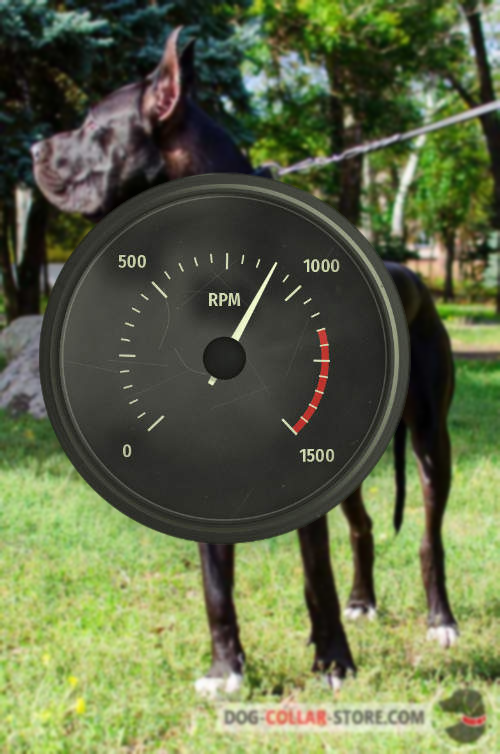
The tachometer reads 900; rpm
